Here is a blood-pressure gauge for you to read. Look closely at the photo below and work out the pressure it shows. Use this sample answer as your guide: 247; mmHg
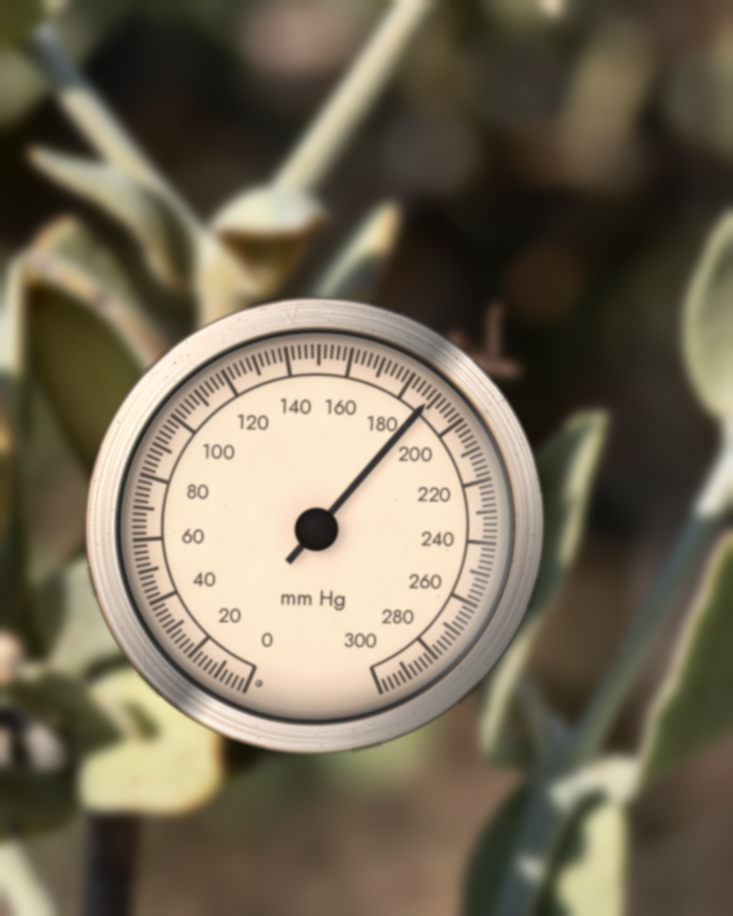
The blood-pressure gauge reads 188; mmHg
